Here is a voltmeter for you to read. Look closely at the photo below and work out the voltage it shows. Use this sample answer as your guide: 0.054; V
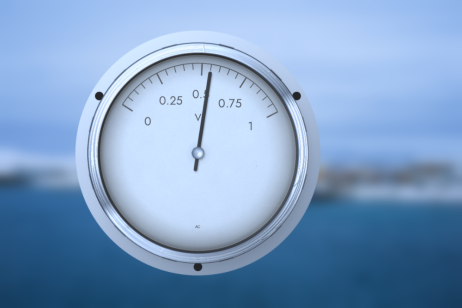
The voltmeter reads 0.55; V
